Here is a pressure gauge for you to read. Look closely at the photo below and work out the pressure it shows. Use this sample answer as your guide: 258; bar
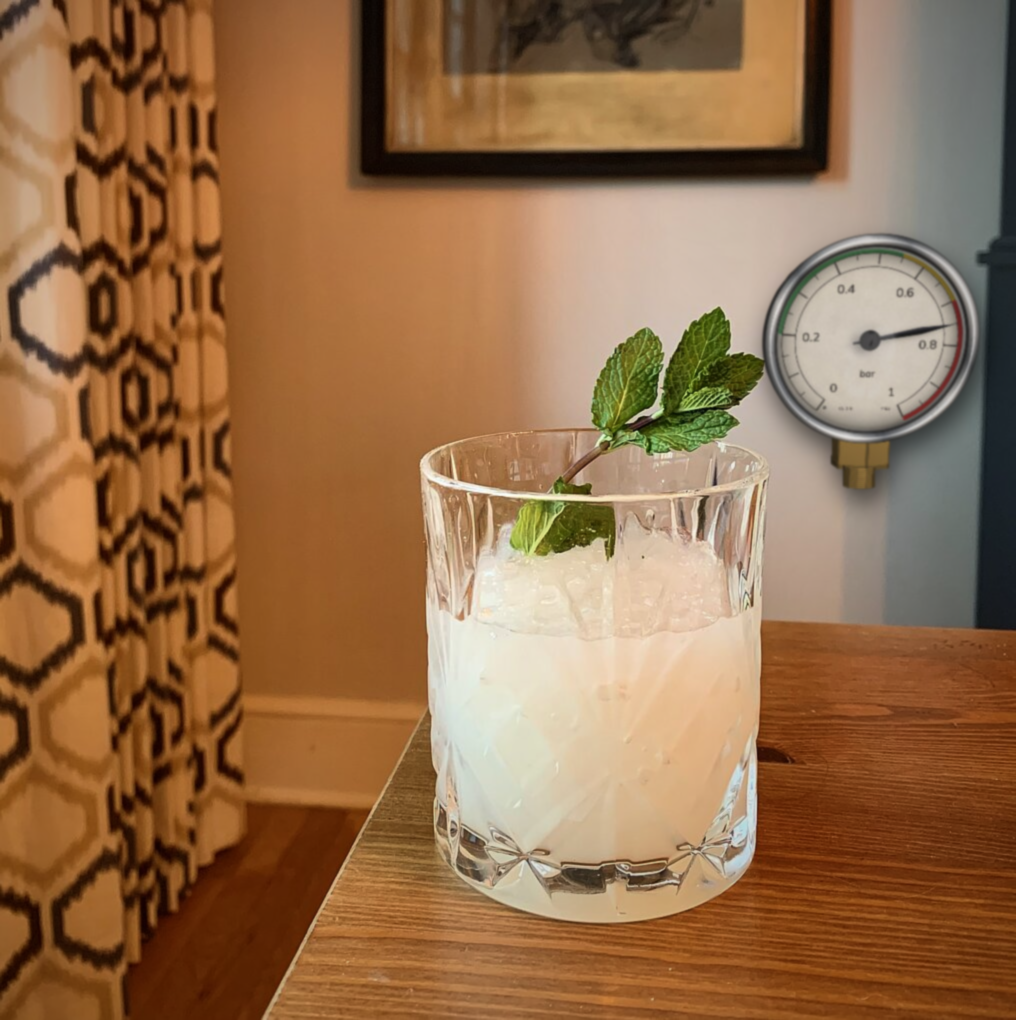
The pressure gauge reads 0.75; bar
